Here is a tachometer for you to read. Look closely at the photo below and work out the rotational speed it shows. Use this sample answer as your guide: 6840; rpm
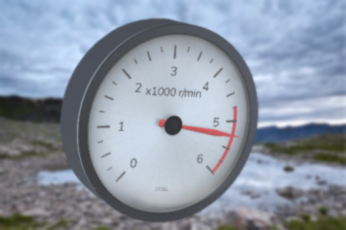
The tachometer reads 5250; rpm
